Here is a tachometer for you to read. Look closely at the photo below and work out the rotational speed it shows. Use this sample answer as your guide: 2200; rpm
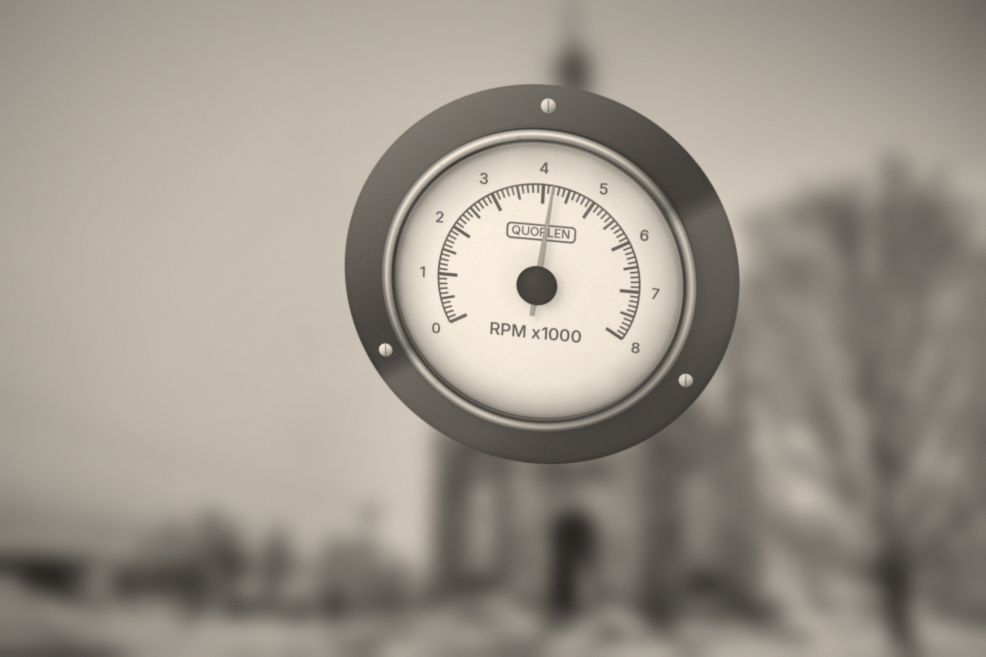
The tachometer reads 4200; rpm
